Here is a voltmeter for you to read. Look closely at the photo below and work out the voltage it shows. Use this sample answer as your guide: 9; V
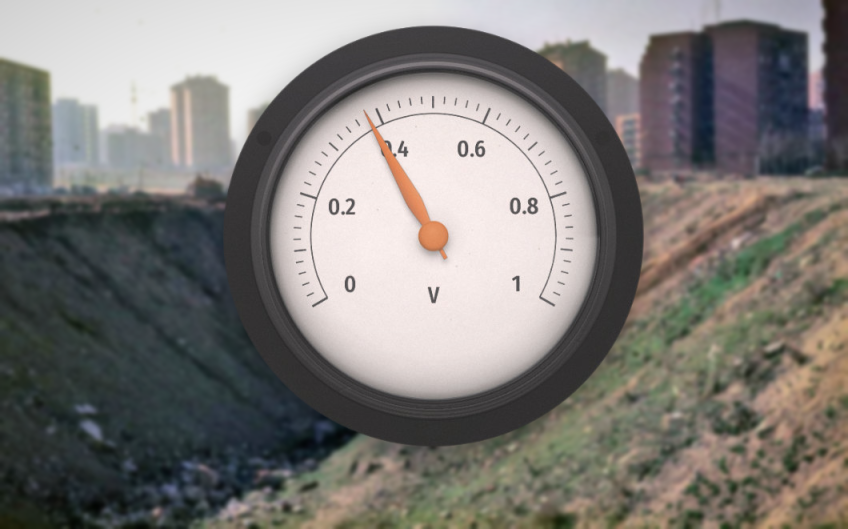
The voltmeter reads 0.38; V
